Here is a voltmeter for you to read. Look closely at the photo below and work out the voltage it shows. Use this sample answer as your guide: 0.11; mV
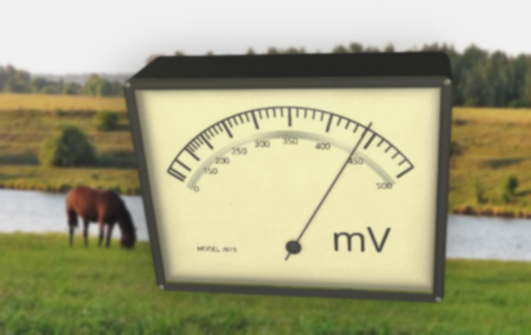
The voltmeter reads 440; mV
